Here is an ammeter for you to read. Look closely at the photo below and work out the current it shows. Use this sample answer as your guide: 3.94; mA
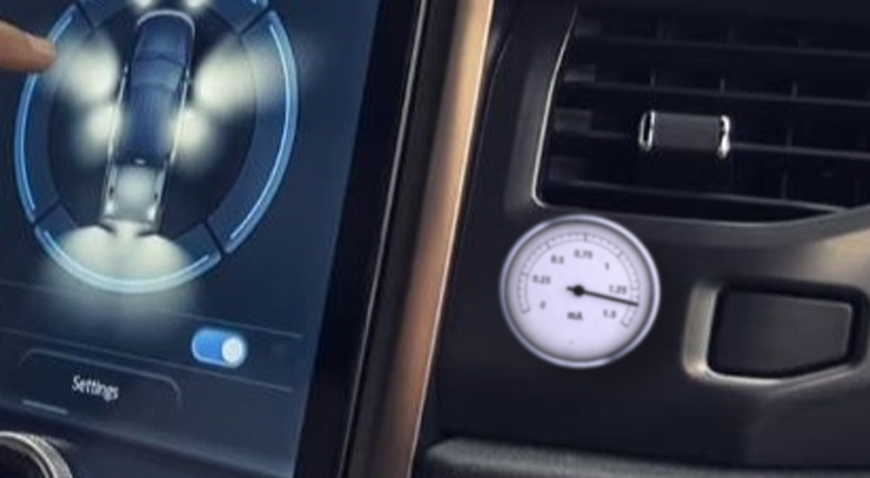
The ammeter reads 1.35; mA
